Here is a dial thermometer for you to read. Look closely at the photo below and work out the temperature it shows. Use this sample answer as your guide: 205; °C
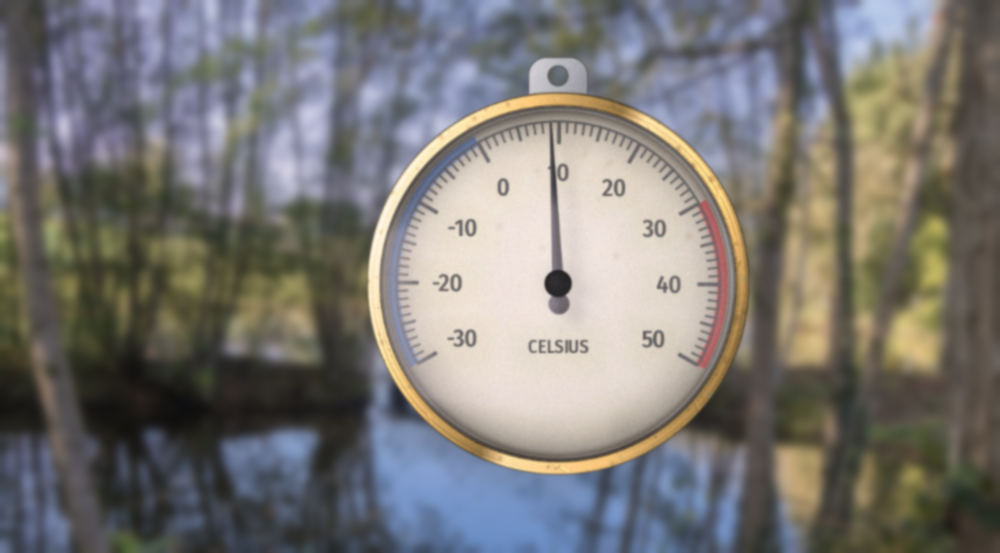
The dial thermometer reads 9; °C
